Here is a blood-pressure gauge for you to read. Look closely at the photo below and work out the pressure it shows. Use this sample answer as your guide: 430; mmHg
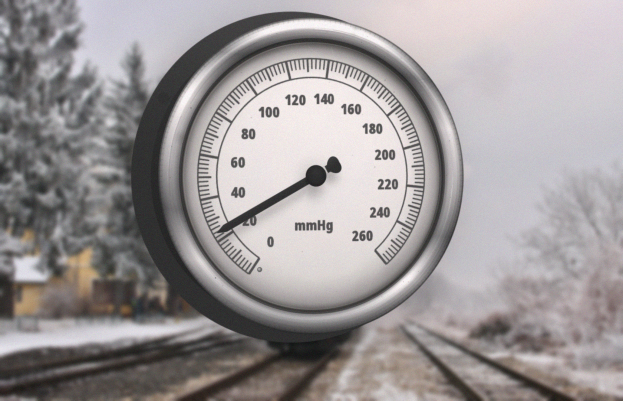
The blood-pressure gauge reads 24; mmHg
